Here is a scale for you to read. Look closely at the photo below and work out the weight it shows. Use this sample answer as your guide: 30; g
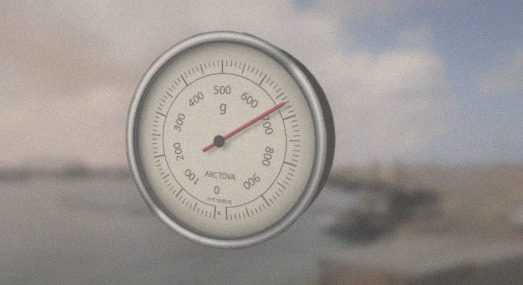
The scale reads 670; g
